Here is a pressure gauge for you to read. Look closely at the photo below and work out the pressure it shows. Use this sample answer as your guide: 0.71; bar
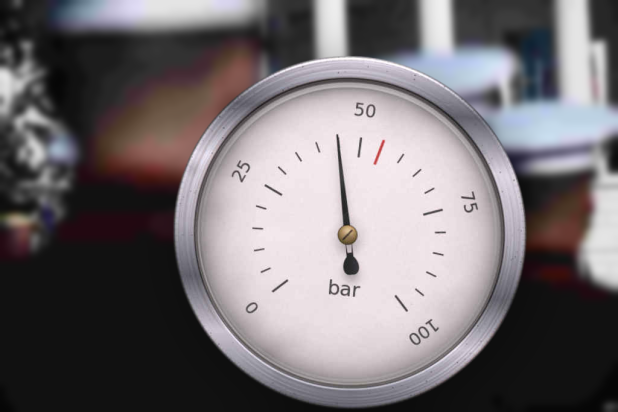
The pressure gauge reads 45; bar
